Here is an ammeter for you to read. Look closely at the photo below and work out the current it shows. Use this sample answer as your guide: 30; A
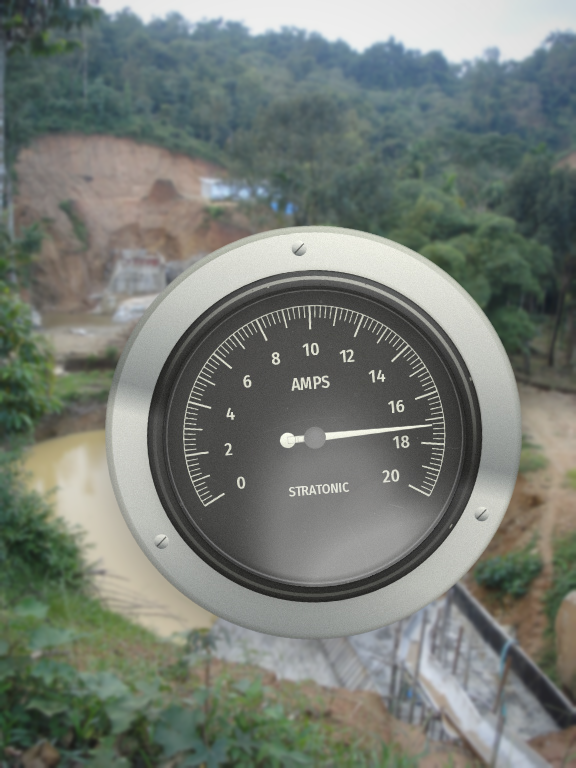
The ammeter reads 17.2; A
